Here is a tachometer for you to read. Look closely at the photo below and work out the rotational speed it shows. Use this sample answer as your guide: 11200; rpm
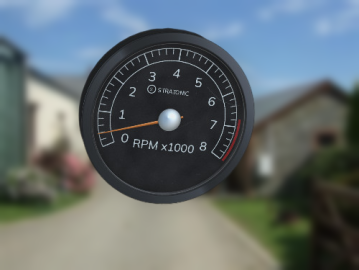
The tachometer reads 400; rpm
